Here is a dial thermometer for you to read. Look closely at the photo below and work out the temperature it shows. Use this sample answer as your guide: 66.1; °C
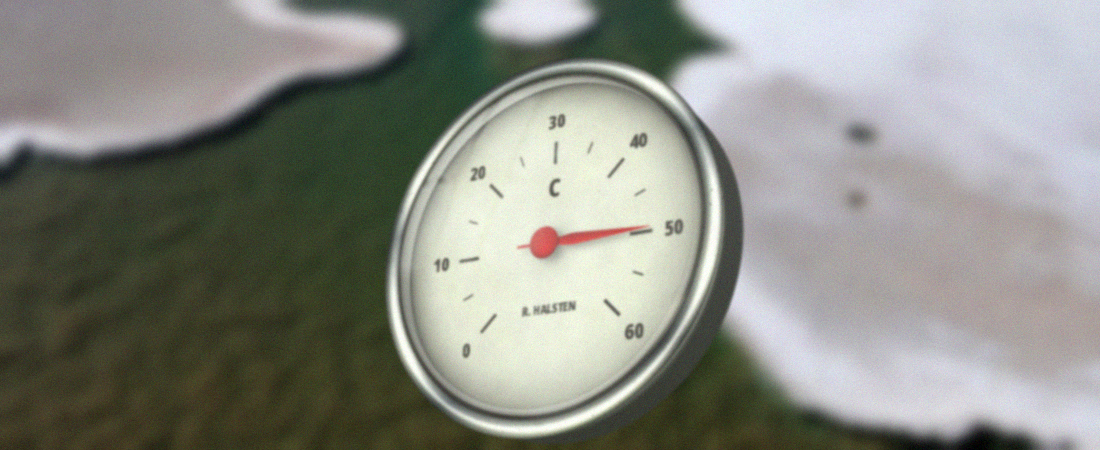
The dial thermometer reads 50; °C
